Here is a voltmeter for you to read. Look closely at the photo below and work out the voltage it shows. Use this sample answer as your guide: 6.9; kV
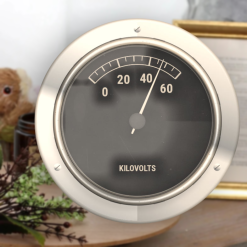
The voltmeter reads 47.5; kV
